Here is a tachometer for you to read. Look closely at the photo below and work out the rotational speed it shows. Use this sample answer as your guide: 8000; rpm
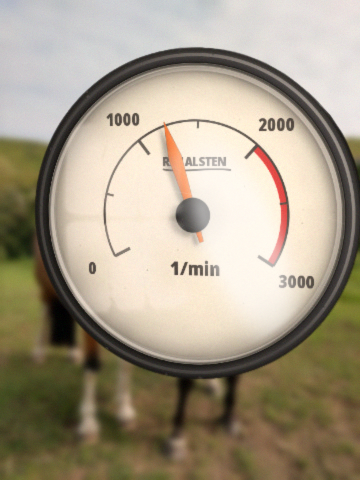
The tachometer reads 1250; rpm
